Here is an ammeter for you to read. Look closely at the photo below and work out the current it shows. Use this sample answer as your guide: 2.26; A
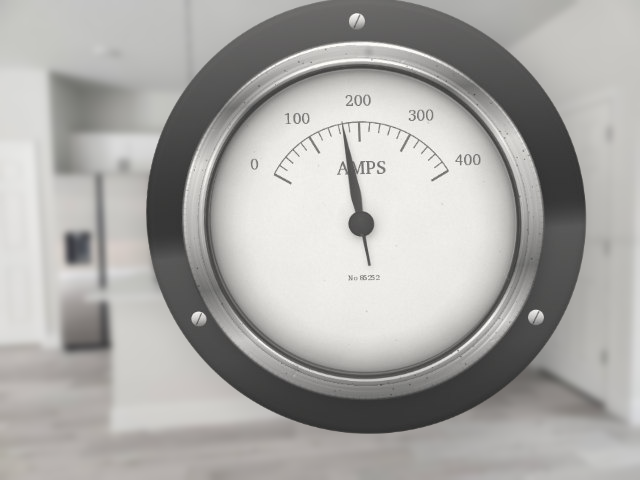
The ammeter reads 170; A
